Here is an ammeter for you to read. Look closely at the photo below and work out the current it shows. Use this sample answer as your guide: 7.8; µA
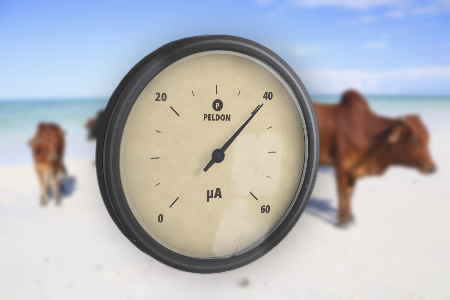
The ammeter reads 40; µA
